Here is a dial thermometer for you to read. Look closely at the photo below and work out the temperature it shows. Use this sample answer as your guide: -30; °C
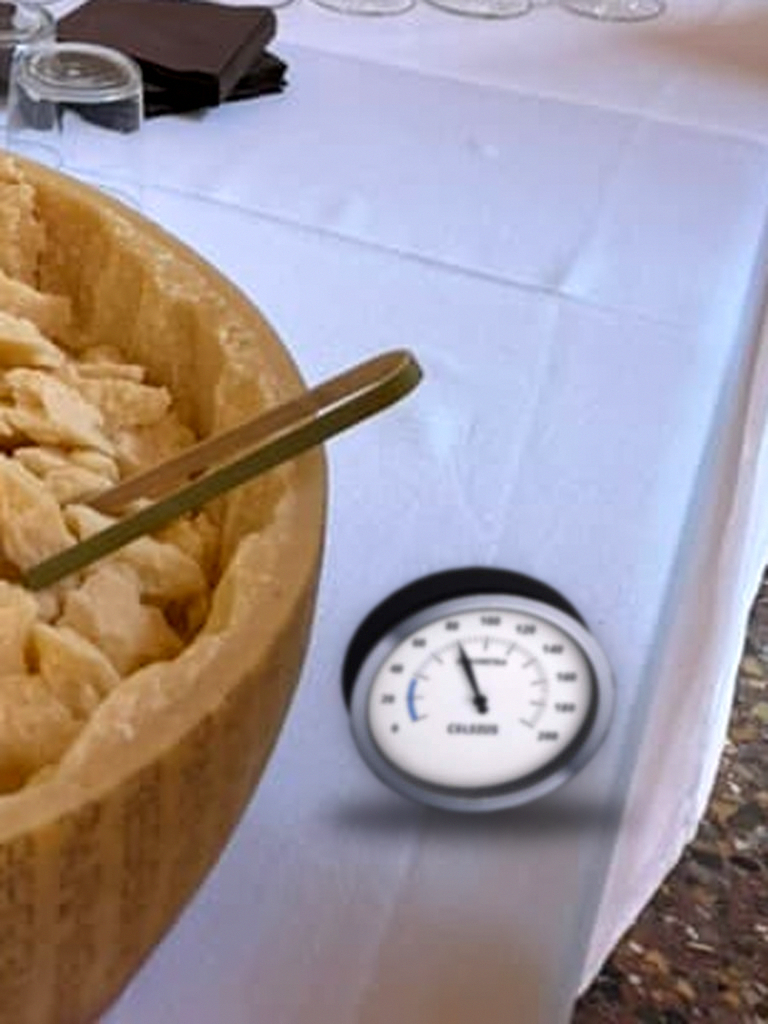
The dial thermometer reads 80; °C
